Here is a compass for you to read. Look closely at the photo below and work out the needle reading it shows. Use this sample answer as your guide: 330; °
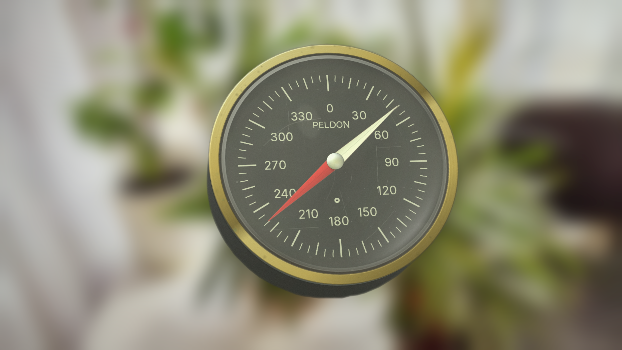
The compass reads 230; °
